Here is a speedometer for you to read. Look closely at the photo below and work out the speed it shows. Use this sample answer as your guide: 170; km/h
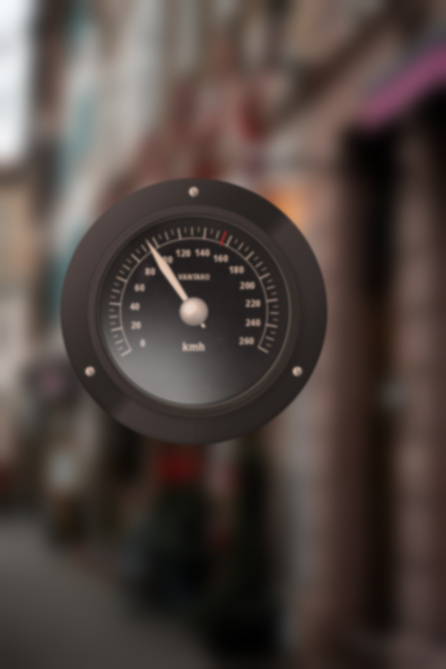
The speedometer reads 95; km/h
